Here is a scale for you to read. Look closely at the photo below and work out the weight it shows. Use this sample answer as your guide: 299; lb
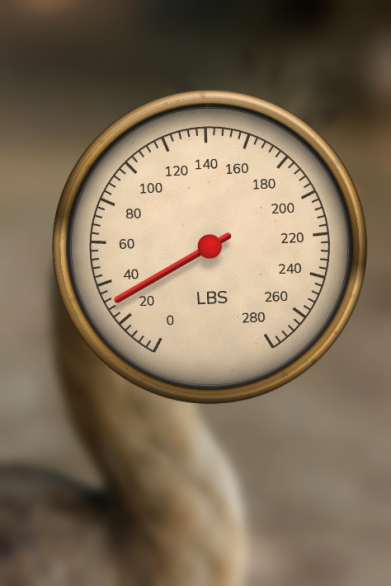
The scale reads 30; lb
